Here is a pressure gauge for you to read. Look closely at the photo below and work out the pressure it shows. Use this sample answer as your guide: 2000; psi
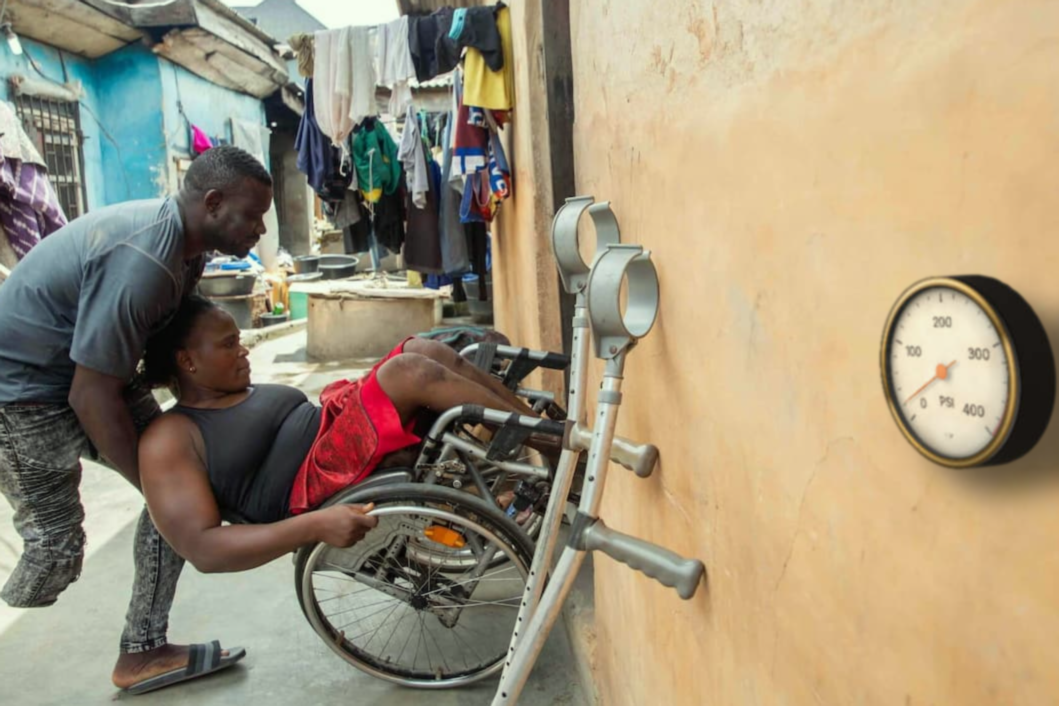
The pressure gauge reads 20; psi
